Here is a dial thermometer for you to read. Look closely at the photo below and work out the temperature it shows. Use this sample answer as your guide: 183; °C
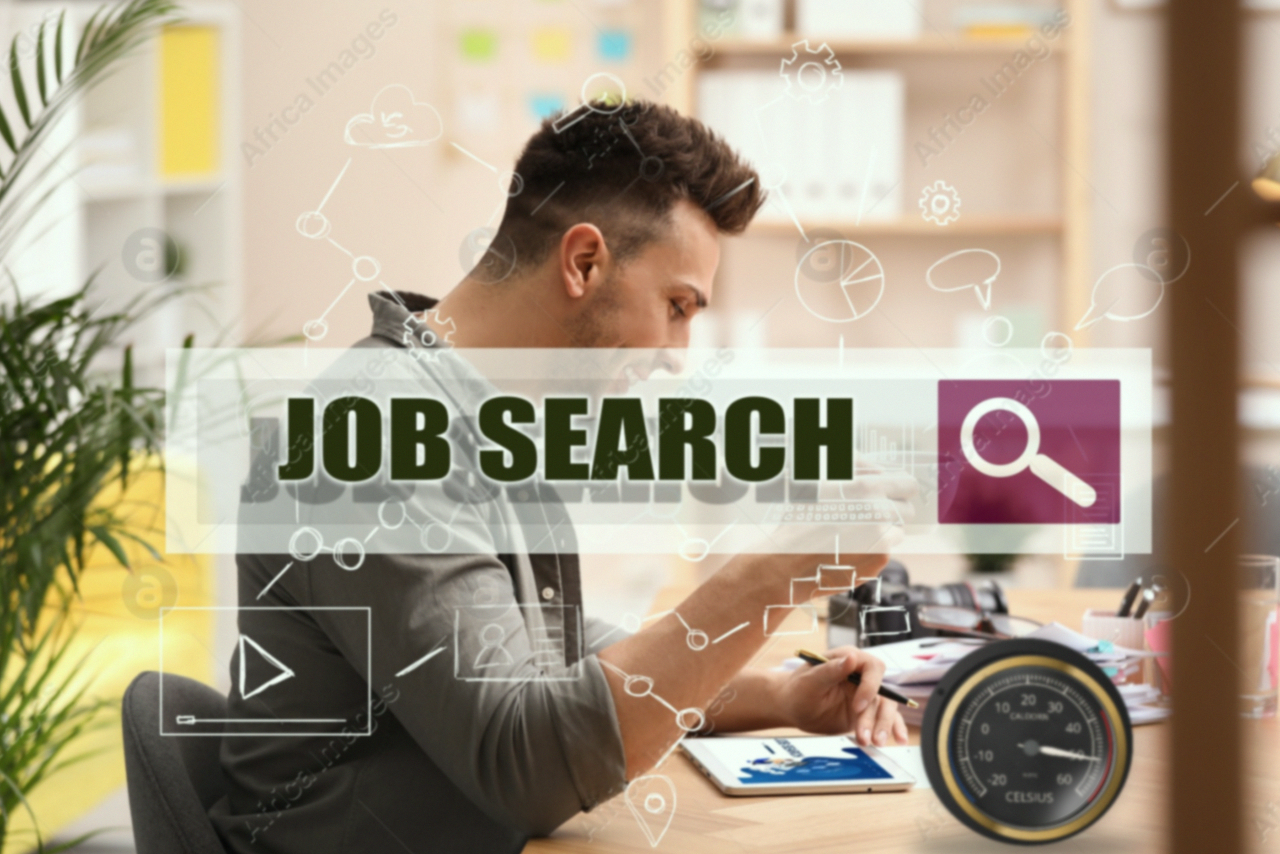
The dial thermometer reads 50; °C
